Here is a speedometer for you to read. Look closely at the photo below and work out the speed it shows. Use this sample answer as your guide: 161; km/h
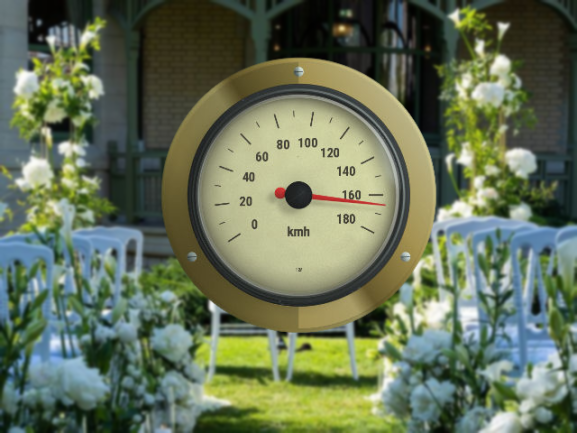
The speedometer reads 165; km/h
